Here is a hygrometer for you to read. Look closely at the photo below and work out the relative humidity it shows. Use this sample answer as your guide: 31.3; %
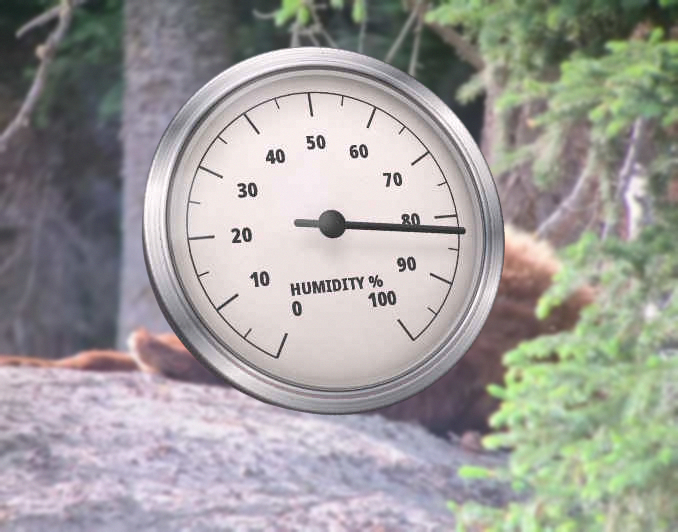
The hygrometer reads 82.5; %
